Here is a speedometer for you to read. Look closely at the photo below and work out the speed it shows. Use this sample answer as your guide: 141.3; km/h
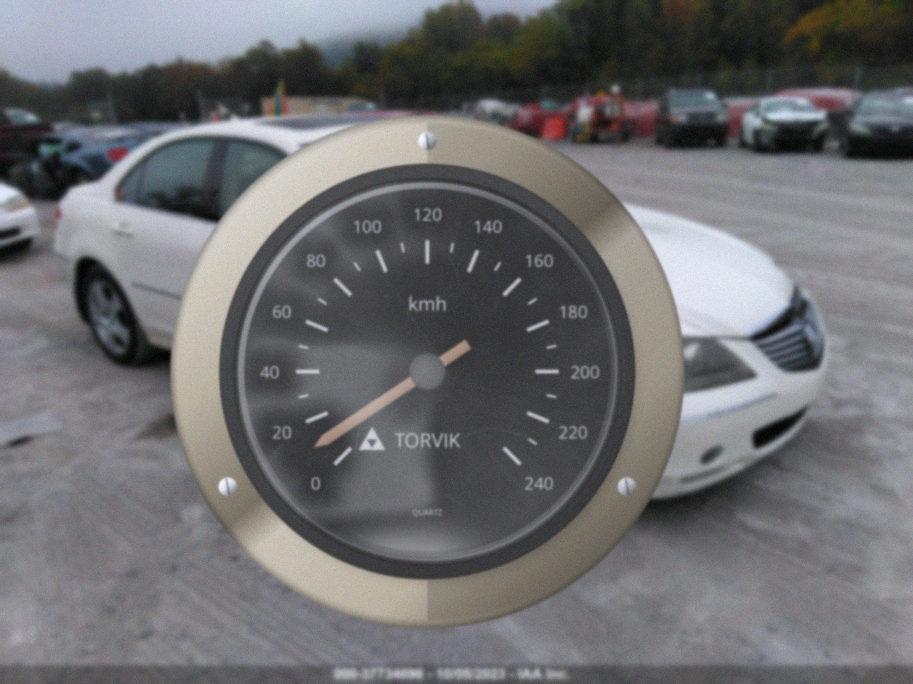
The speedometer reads 10; km/h
